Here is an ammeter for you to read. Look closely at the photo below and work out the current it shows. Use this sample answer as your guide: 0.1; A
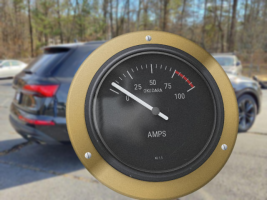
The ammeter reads 5; A
